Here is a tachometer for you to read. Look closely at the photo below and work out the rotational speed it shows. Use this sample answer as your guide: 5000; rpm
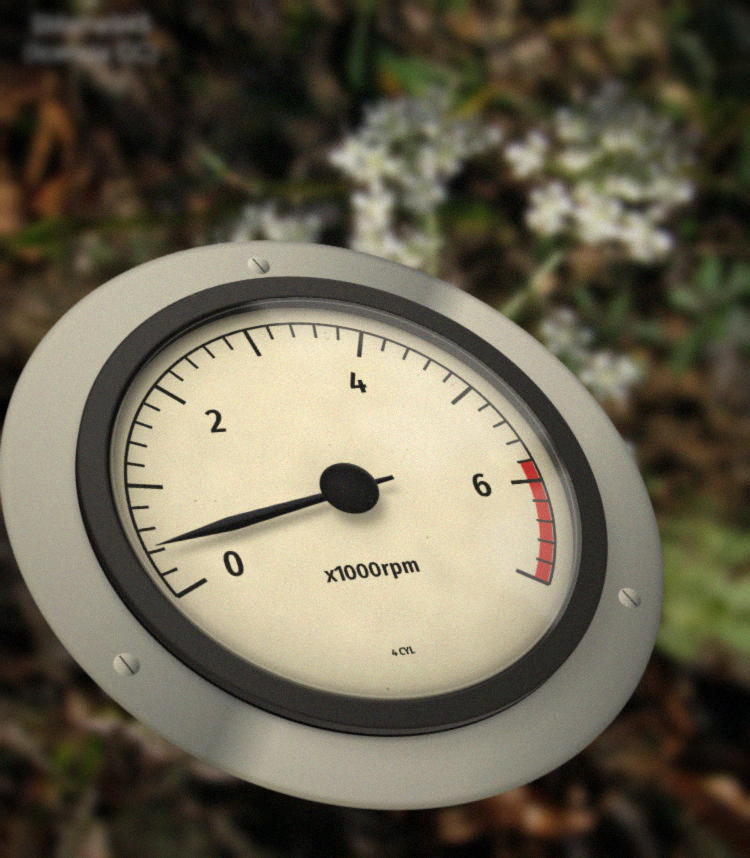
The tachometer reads 400; rpm
